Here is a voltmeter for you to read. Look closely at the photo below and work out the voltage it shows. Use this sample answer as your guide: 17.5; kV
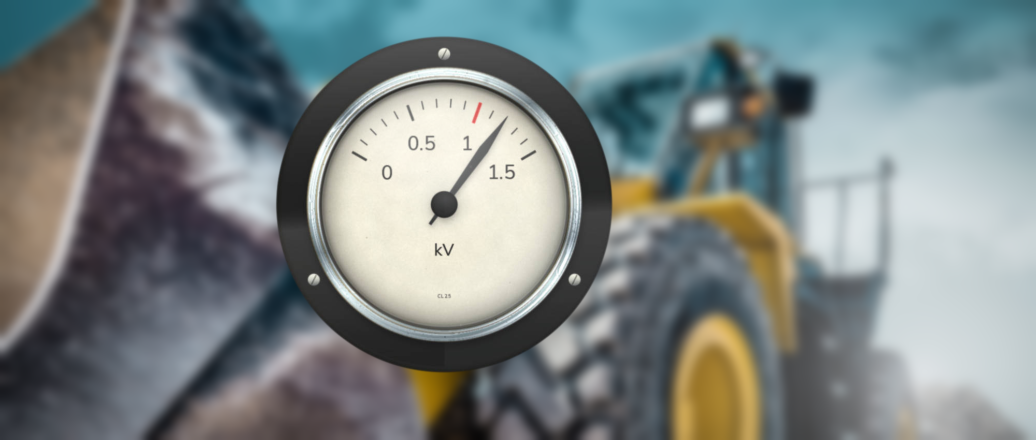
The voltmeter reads 1.2; kV
